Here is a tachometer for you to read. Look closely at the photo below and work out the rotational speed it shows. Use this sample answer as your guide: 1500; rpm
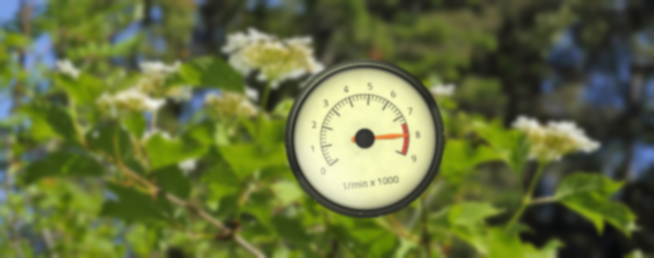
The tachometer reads 8000; rpm
